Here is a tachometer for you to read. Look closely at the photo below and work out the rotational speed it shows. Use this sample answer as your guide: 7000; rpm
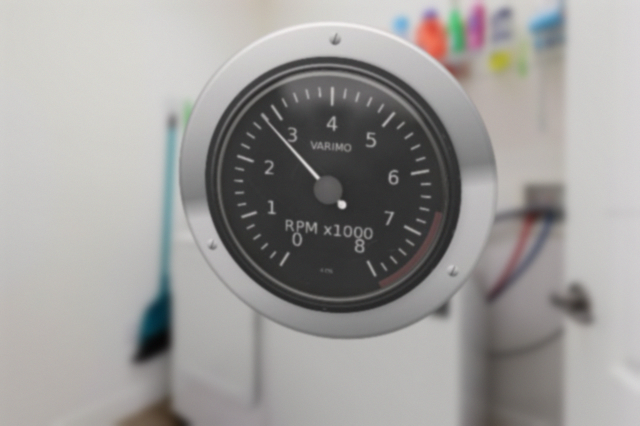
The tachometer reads 2800; rpm
